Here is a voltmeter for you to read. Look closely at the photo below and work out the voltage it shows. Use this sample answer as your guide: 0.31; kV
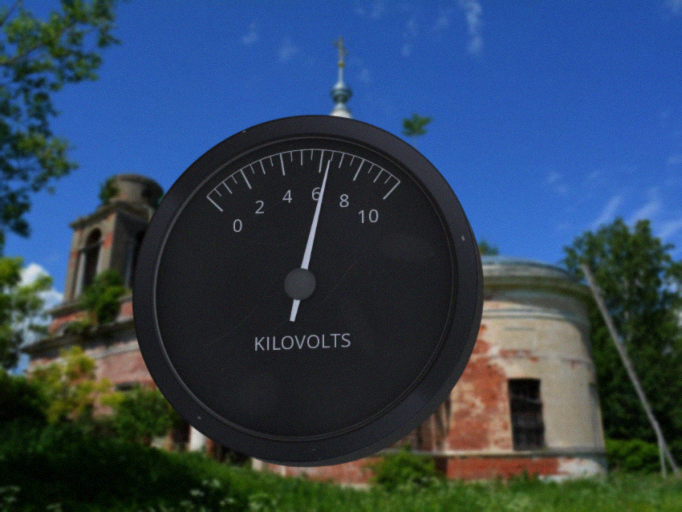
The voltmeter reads 6.5; kV
